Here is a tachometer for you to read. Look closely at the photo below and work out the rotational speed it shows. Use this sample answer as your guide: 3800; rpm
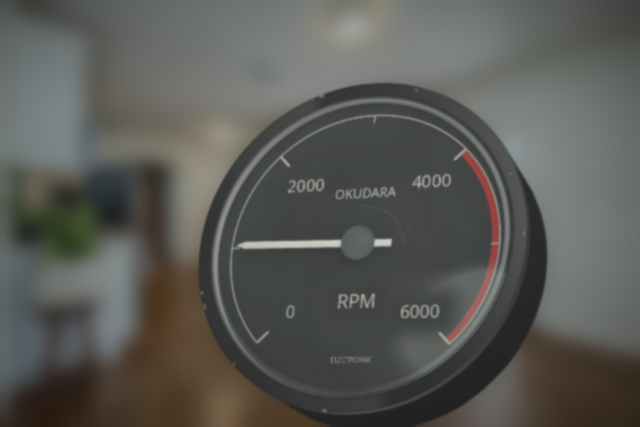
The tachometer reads 1000; rpm
